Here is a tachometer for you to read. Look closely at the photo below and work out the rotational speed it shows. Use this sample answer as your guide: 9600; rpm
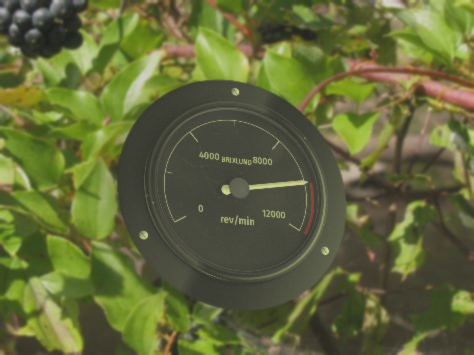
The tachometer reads 10000; rpm
